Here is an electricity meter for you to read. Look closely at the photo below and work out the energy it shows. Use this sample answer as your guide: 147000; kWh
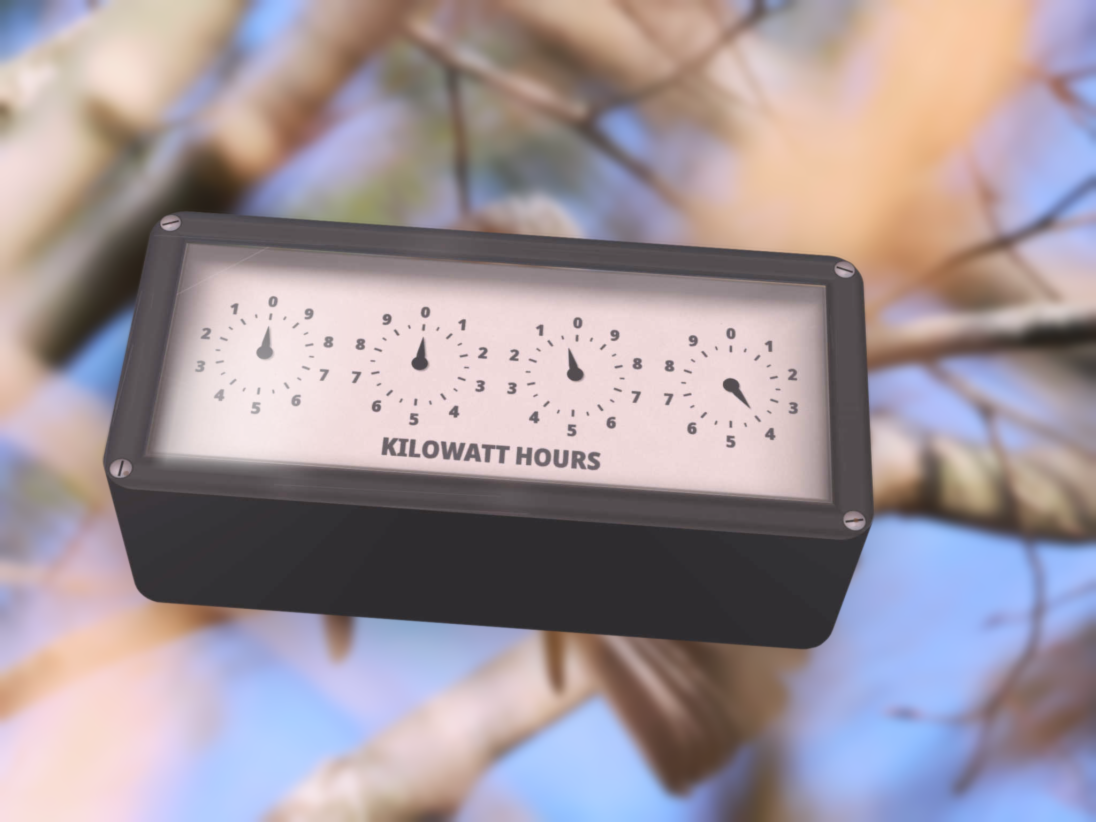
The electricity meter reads 4; kWh
